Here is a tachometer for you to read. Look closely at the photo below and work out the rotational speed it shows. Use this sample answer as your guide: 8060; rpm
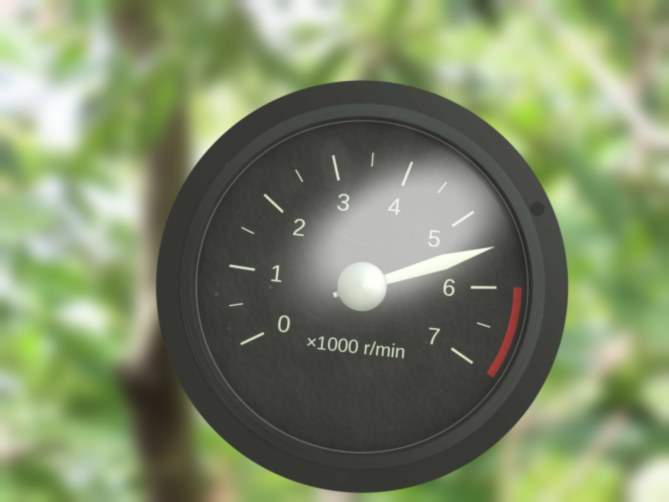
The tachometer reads 5500; rpm
